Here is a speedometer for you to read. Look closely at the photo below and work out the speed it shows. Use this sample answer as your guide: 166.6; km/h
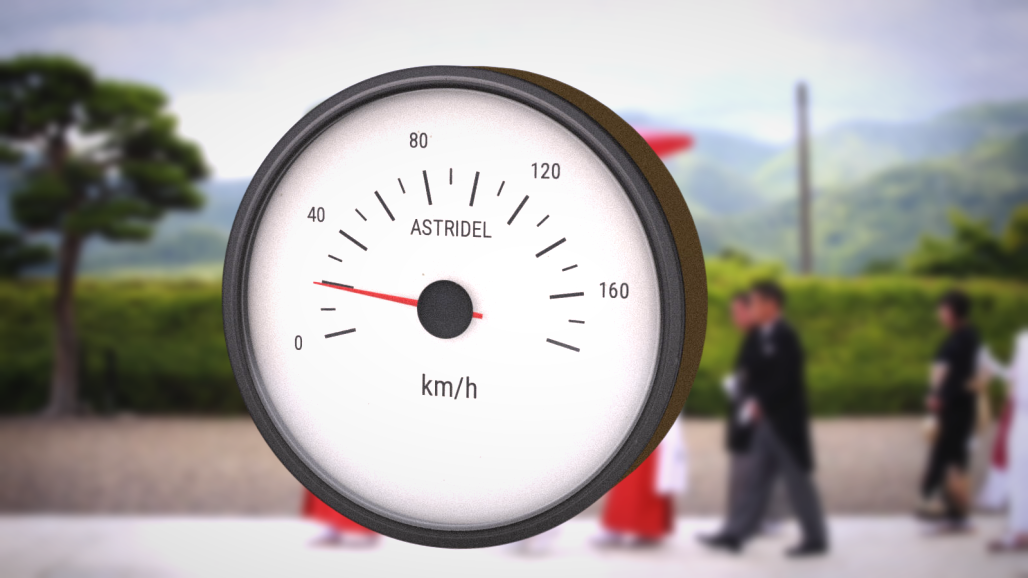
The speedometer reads 20; km/h
